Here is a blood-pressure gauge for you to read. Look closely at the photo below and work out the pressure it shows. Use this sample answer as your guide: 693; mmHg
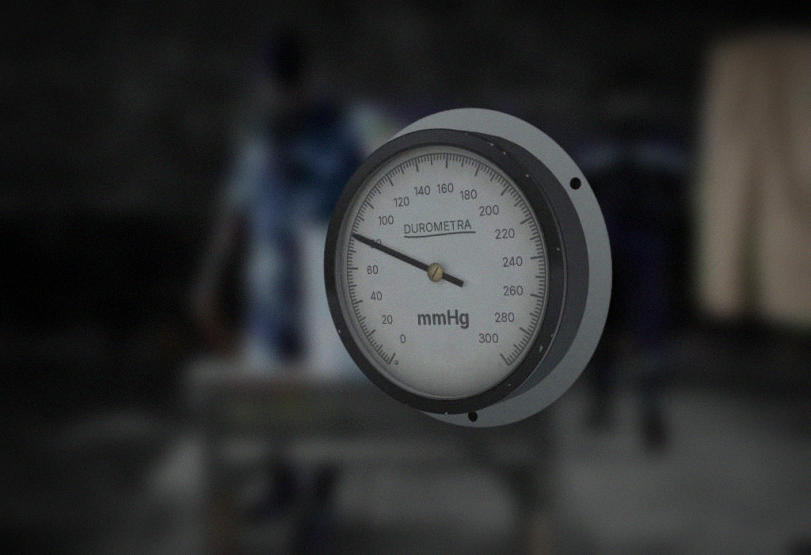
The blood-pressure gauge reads 80; mmHg
